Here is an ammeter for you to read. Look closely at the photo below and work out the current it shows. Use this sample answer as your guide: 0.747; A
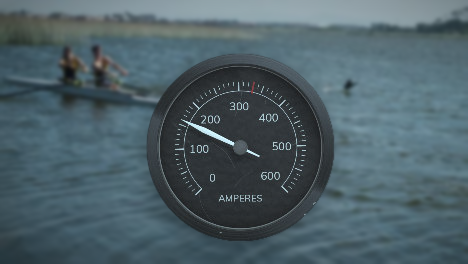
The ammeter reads 160; A
